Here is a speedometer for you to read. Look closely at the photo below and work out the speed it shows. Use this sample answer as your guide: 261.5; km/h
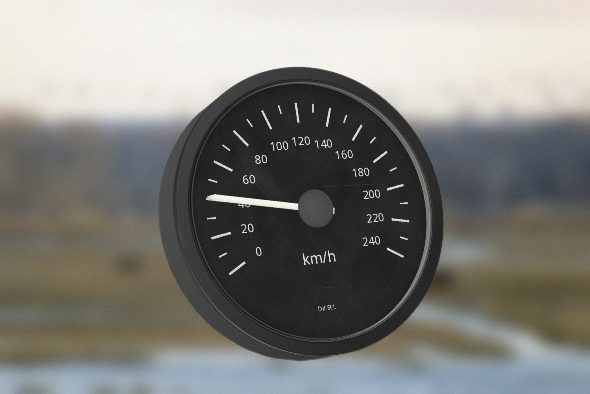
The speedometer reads 40; km/h
